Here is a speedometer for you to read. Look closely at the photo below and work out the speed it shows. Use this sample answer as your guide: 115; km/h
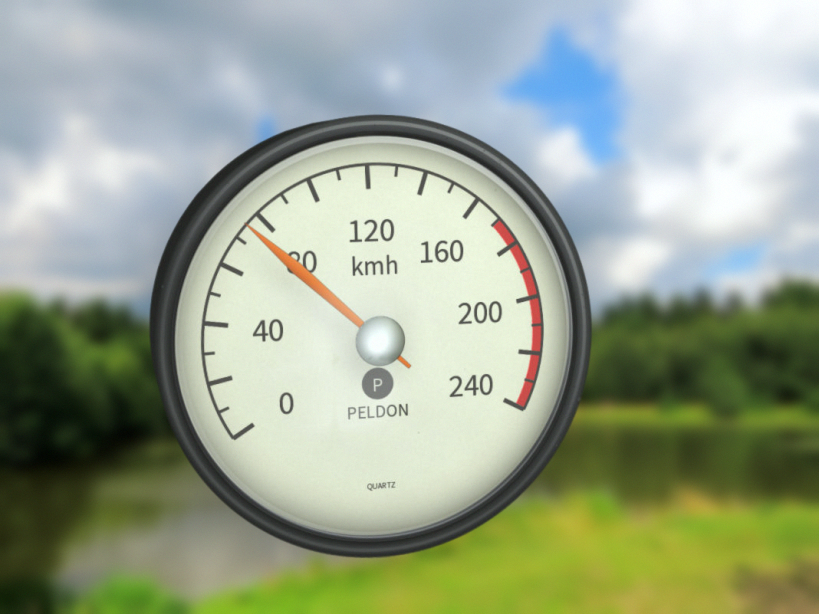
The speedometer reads 75; km/h
